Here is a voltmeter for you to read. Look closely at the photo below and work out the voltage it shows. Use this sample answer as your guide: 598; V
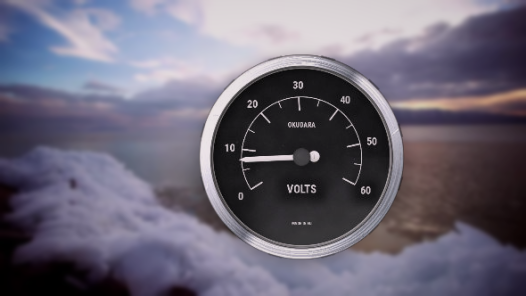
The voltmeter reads 7.5; V
